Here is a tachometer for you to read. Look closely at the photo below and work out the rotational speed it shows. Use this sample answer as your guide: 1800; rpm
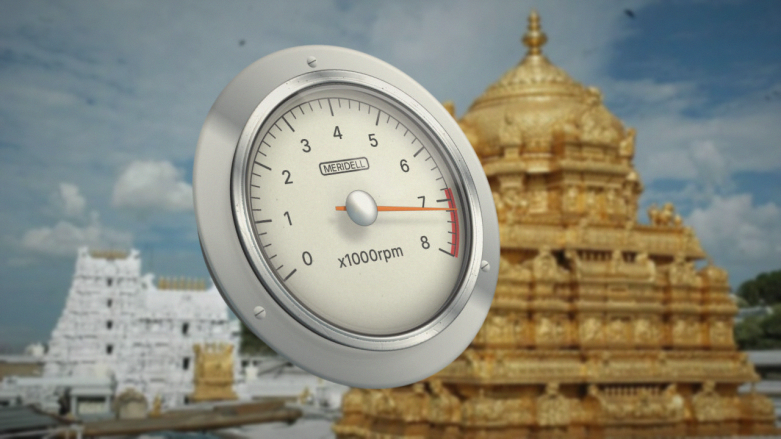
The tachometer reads 7200; rpm
